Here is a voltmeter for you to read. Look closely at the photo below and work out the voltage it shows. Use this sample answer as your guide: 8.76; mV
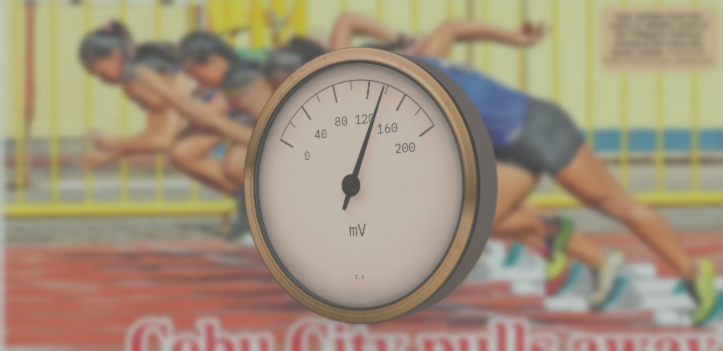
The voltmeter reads 140; mV
